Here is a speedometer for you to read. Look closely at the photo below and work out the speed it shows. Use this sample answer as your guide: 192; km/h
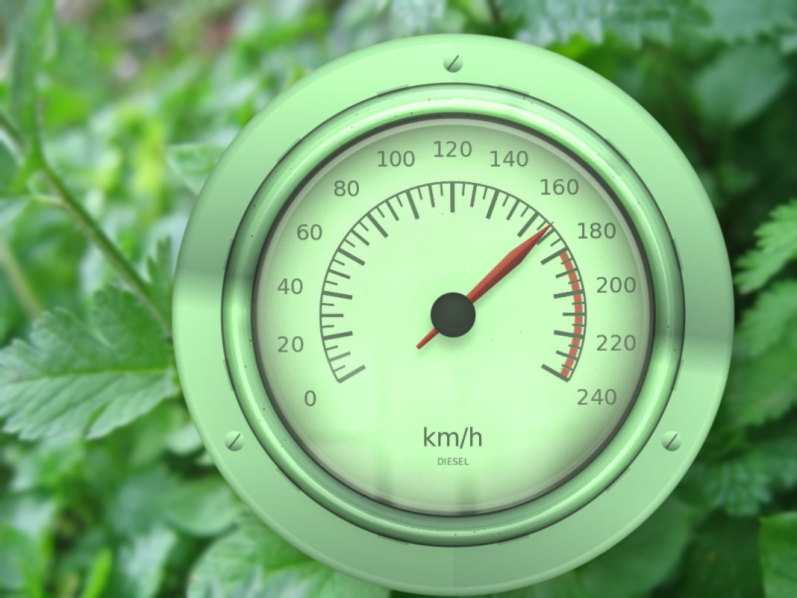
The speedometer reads 167.5; km/h
